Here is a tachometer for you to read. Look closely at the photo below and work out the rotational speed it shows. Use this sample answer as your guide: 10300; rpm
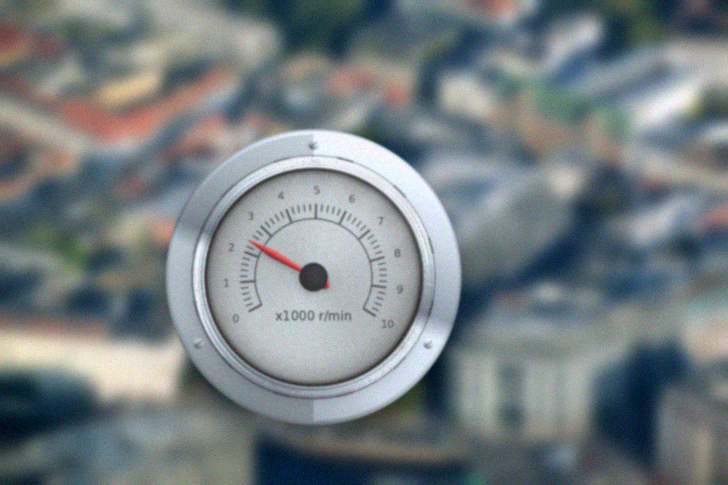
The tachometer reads 2400; rpm
